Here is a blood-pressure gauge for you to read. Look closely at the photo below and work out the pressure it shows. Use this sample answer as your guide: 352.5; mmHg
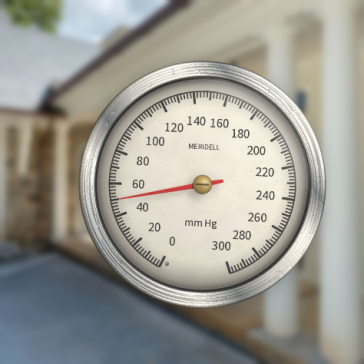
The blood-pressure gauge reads 50; mmHg
